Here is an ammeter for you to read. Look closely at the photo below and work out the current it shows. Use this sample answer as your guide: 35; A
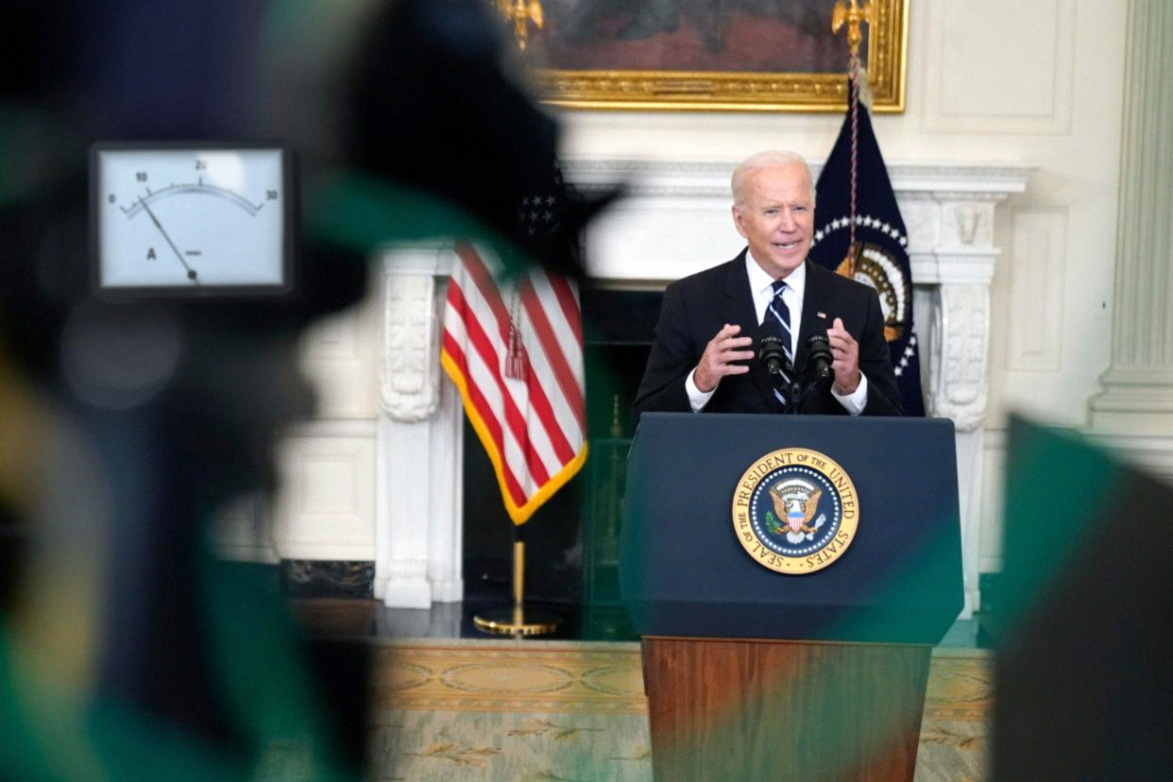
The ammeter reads 7.5; A
